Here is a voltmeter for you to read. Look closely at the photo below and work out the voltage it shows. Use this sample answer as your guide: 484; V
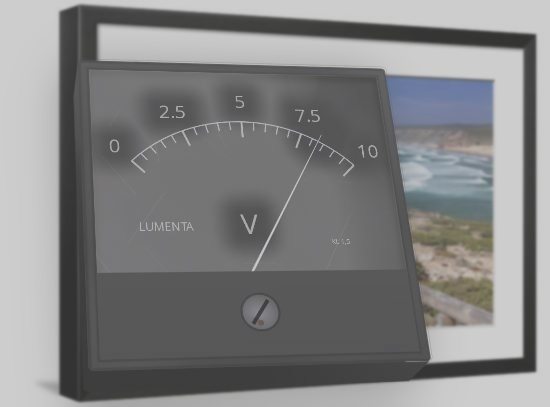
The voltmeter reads 8.25; V
